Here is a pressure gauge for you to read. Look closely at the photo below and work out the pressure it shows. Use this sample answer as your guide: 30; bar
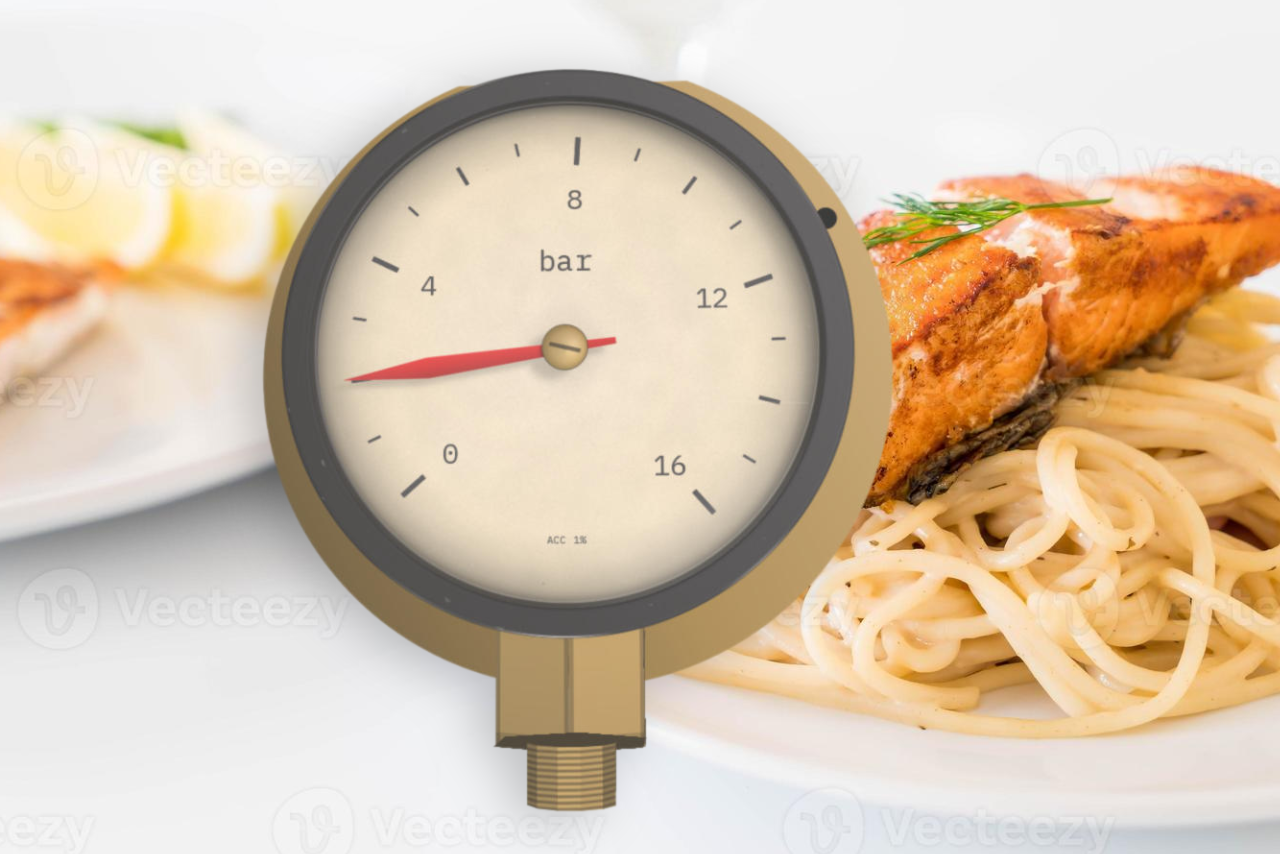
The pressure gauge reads 2; bar
